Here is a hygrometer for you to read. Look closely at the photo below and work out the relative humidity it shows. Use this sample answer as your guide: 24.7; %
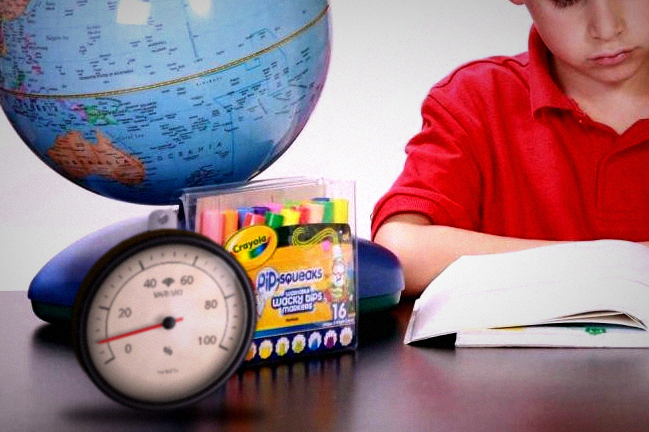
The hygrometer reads 8; %
